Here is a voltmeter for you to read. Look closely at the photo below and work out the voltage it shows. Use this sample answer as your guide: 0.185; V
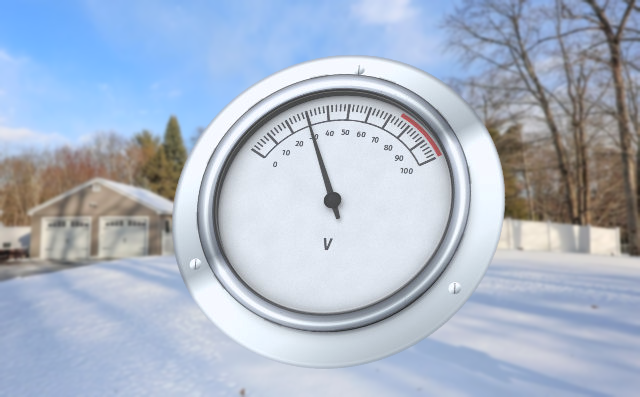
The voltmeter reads 30; V
